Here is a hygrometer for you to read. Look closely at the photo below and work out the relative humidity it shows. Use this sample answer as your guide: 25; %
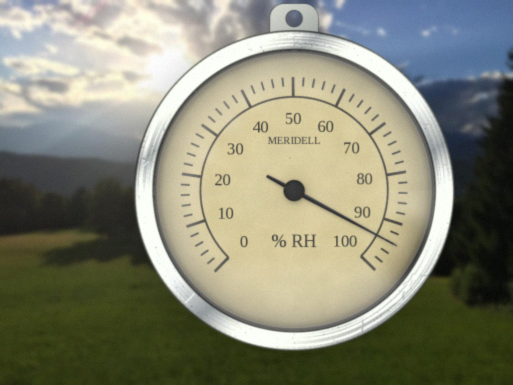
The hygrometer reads 94; %
